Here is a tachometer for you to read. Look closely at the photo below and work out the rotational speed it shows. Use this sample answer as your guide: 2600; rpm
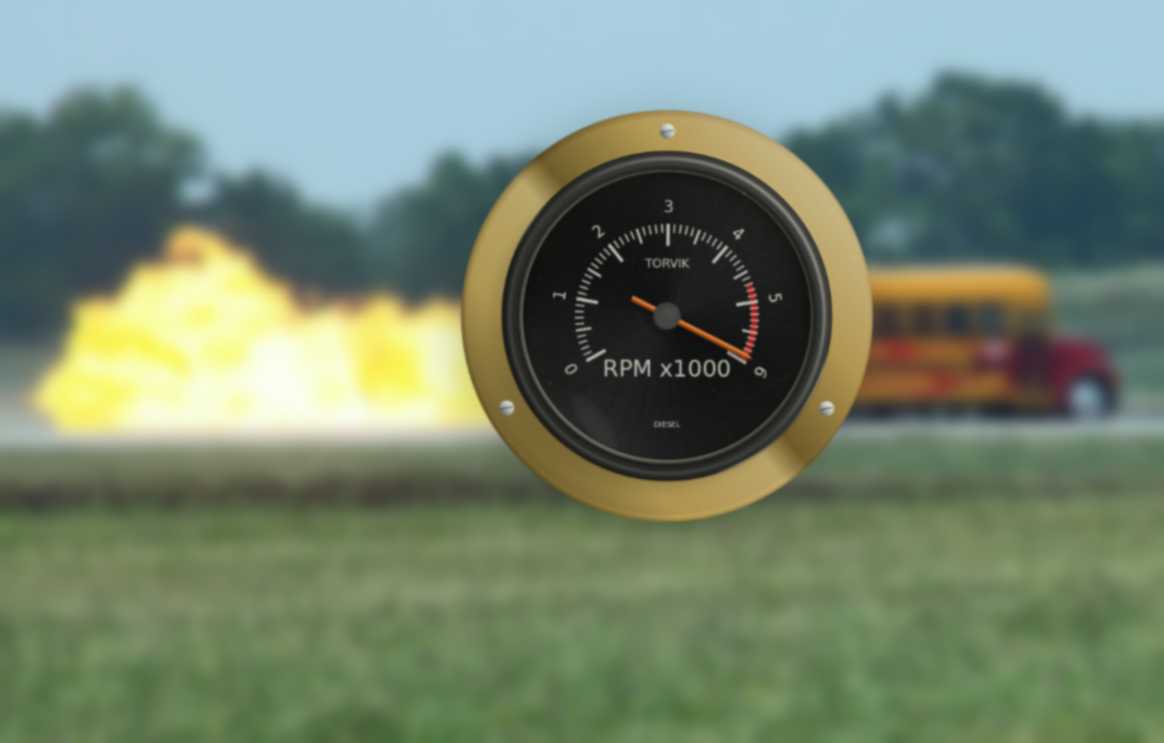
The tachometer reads 5900; rpm
